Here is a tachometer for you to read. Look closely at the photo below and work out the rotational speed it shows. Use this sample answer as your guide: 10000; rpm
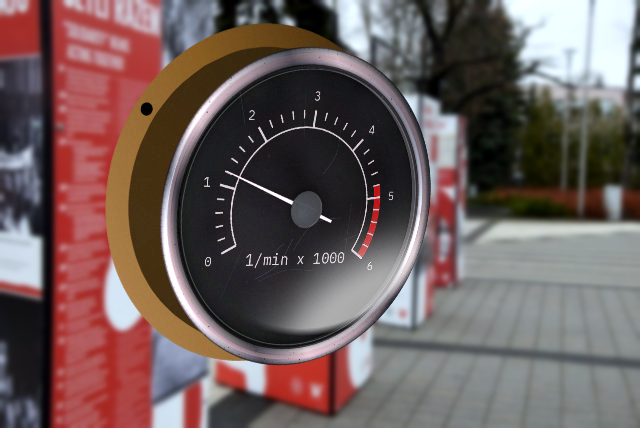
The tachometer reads 1200; rpm
